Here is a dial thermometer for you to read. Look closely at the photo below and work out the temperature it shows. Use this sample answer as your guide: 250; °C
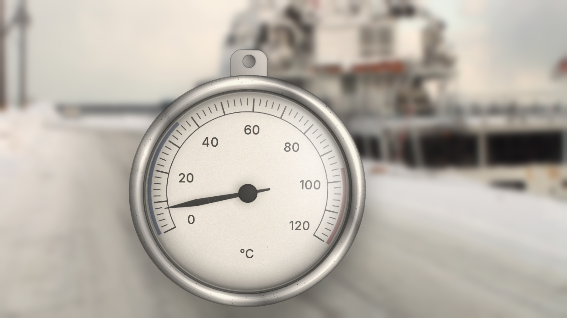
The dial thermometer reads 8; °C
